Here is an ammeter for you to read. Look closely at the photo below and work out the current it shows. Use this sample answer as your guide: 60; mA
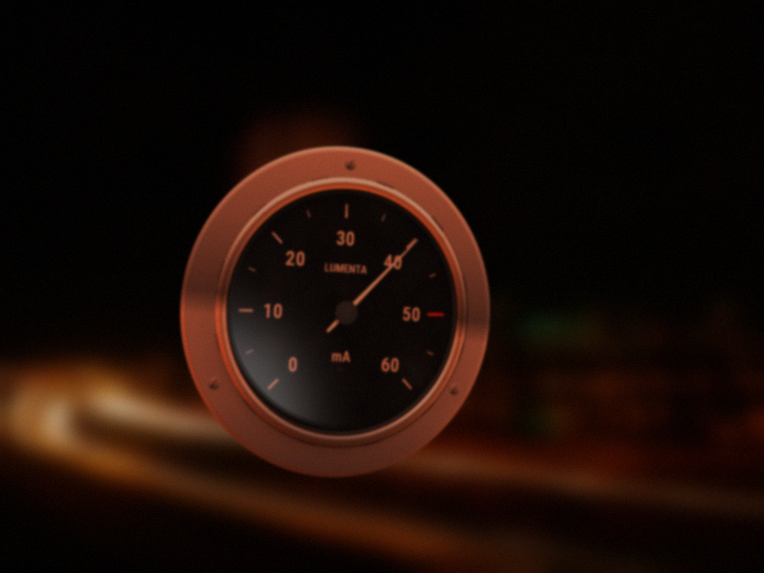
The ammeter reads 40; mA
